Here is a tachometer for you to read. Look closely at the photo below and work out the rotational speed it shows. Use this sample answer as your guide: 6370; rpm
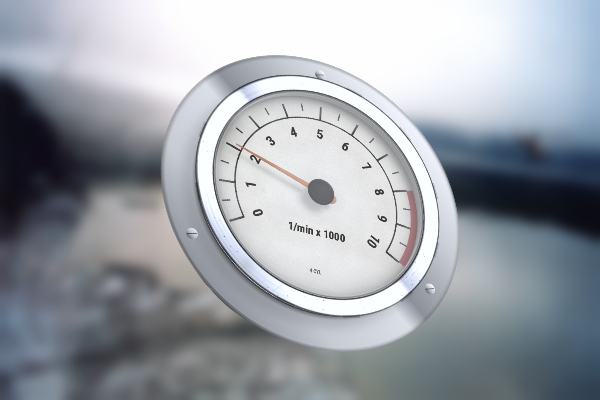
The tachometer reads 2000; rpm
